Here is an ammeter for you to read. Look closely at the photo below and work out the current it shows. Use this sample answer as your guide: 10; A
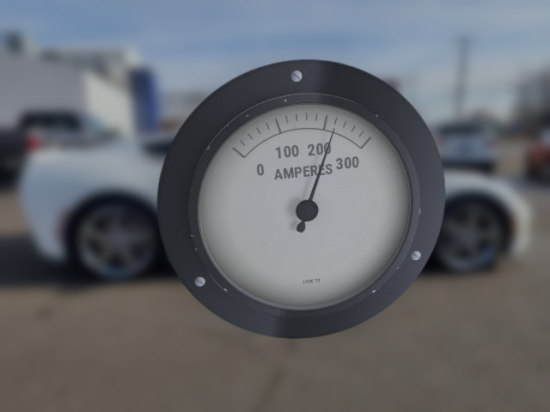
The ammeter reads 220; A
